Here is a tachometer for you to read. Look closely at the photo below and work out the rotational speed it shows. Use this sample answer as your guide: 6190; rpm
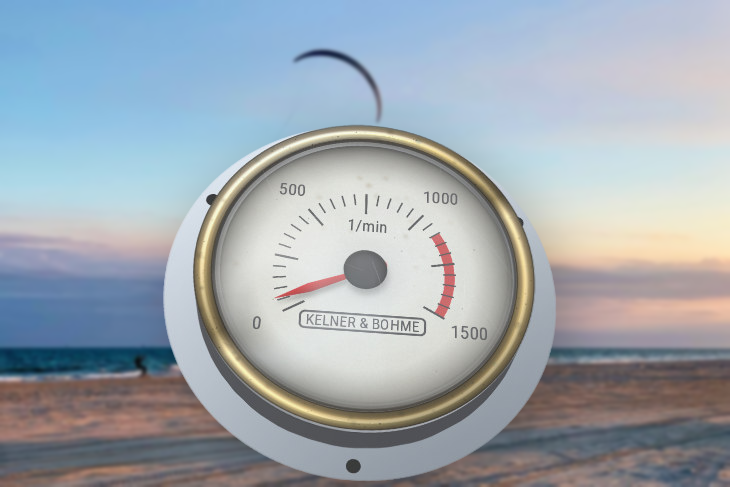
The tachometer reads 50; rpm
